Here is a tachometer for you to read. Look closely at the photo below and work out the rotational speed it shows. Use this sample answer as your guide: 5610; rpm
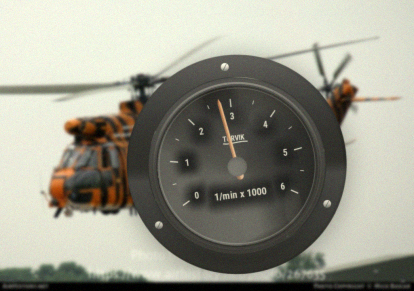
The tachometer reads 2750; rpm
